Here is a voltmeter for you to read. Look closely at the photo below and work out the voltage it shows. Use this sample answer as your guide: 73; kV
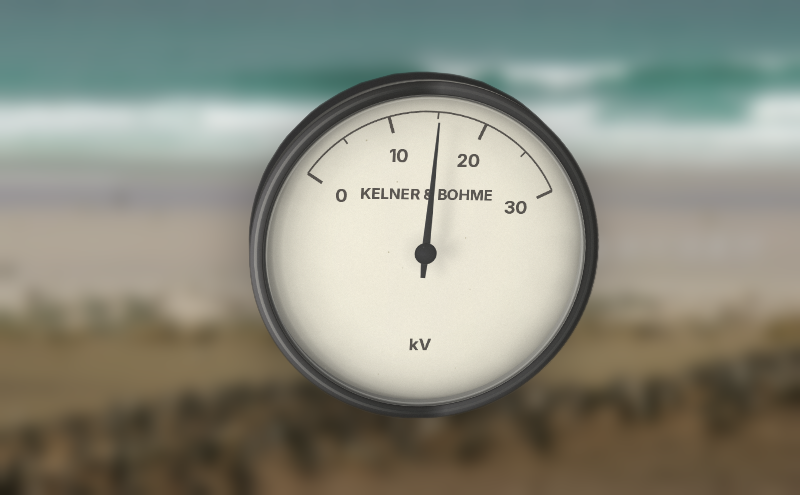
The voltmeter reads 15; kV
